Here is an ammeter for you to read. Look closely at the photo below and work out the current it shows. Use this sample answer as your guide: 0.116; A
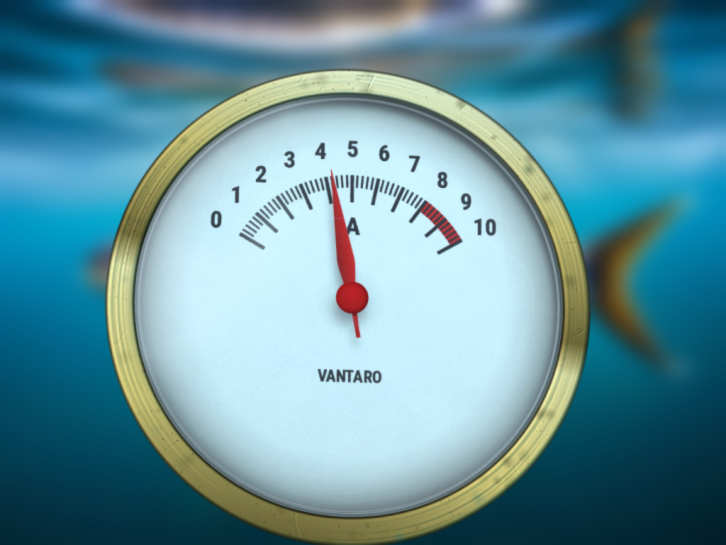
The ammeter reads 4.2; A
